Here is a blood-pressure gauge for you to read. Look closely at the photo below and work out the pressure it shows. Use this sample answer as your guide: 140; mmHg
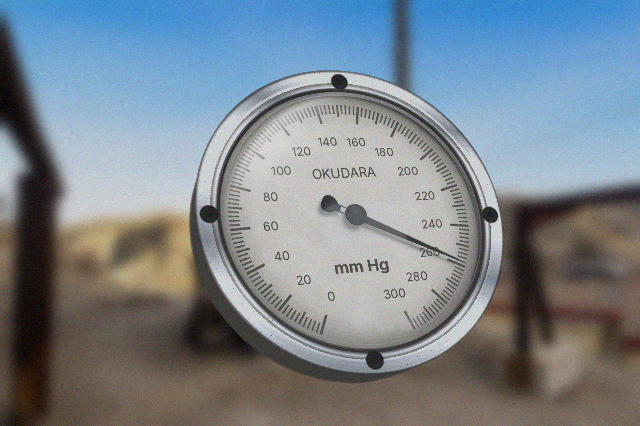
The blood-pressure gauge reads 260; mmHg
